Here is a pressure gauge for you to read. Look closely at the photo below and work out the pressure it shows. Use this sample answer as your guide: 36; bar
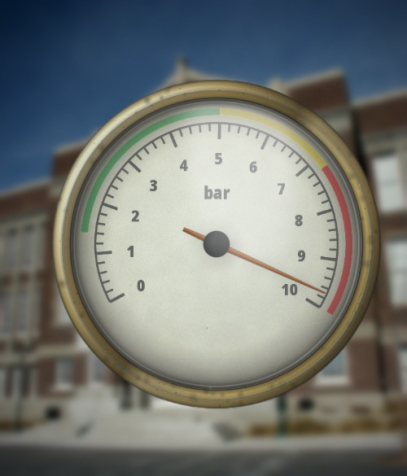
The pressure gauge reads 9.7; bar
